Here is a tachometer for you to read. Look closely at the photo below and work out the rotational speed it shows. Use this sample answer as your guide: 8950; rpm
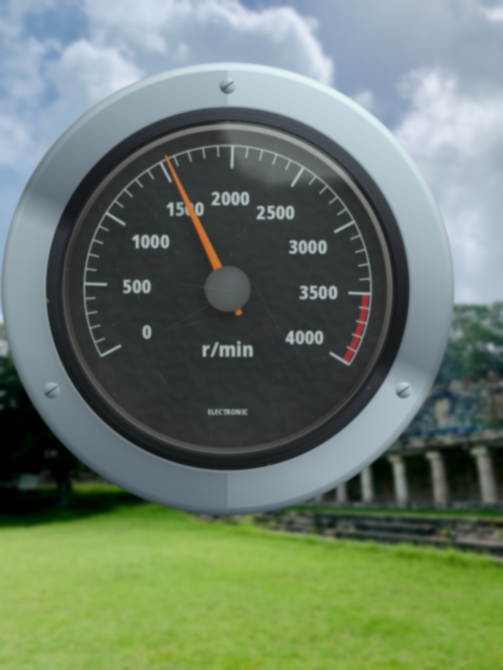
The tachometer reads 1550; rpm
